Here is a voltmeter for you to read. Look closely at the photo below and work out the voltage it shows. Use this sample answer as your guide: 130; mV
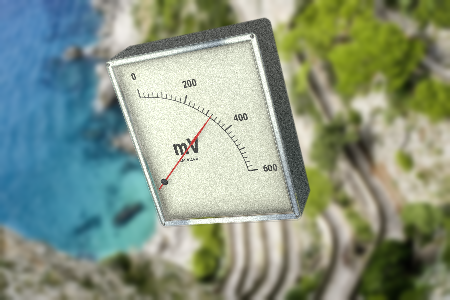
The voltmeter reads 320; mV
